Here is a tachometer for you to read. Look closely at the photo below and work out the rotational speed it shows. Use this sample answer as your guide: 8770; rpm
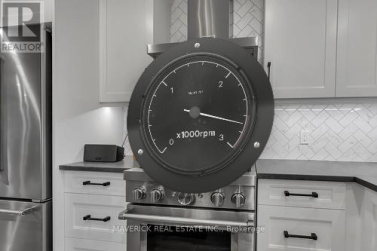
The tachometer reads 2700; rpm
